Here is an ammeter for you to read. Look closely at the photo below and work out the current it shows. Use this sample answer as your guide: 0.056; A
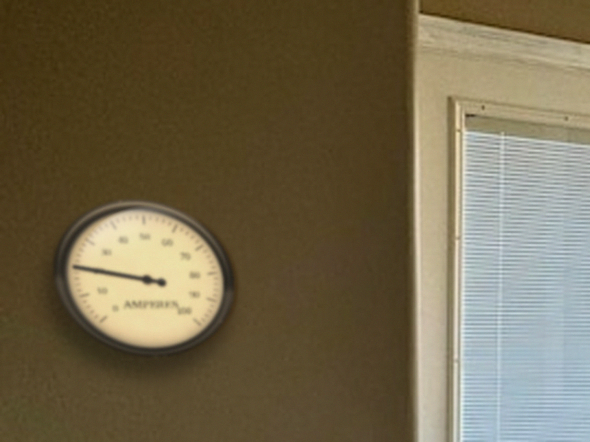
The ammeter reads 20; A
